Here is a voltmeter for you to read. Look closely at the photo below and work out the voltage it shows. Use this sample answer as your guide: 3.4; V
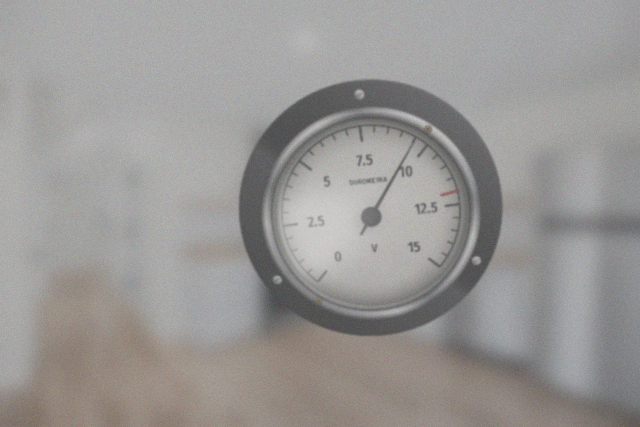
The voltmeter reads 9.5; V
